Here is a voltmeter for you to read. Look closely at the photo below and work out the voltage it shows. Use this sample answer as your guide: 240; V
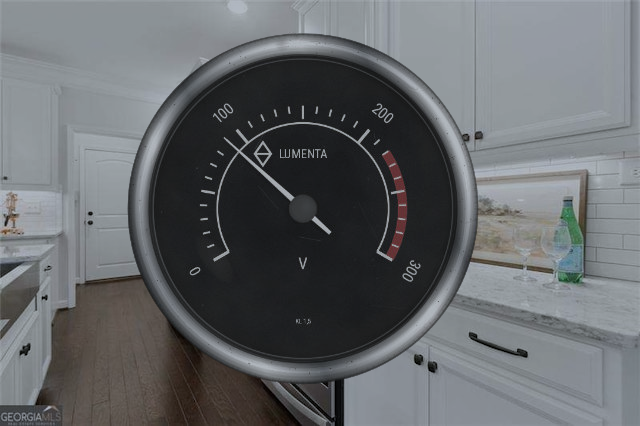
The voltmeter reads 90; V
